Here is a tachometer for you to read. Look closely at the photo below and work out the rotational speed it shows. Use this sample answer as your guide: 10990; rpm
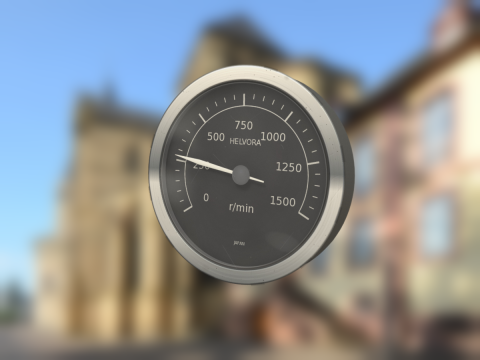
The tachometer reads 275; rpm
